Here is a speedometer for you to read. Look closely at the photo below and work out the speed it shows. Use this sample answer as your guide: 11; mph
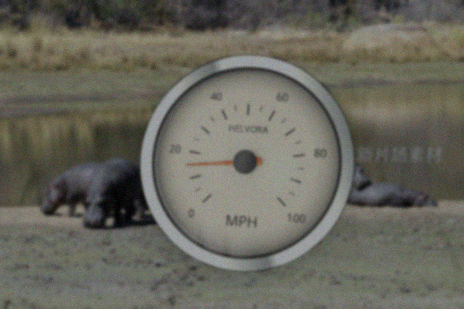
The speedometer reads 15; mph
